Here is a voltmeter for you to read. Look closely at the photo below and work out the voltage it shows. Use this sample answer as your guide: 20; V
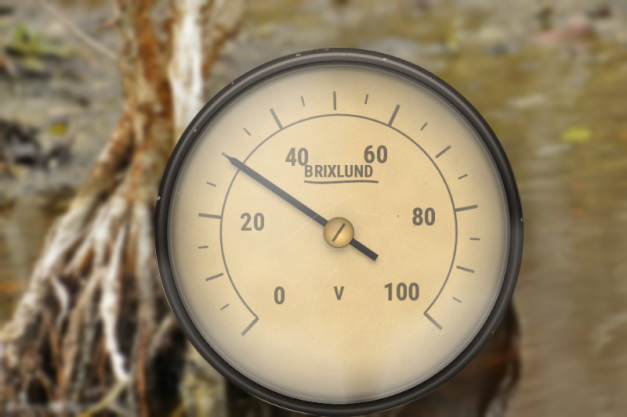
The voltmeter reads 30; V
